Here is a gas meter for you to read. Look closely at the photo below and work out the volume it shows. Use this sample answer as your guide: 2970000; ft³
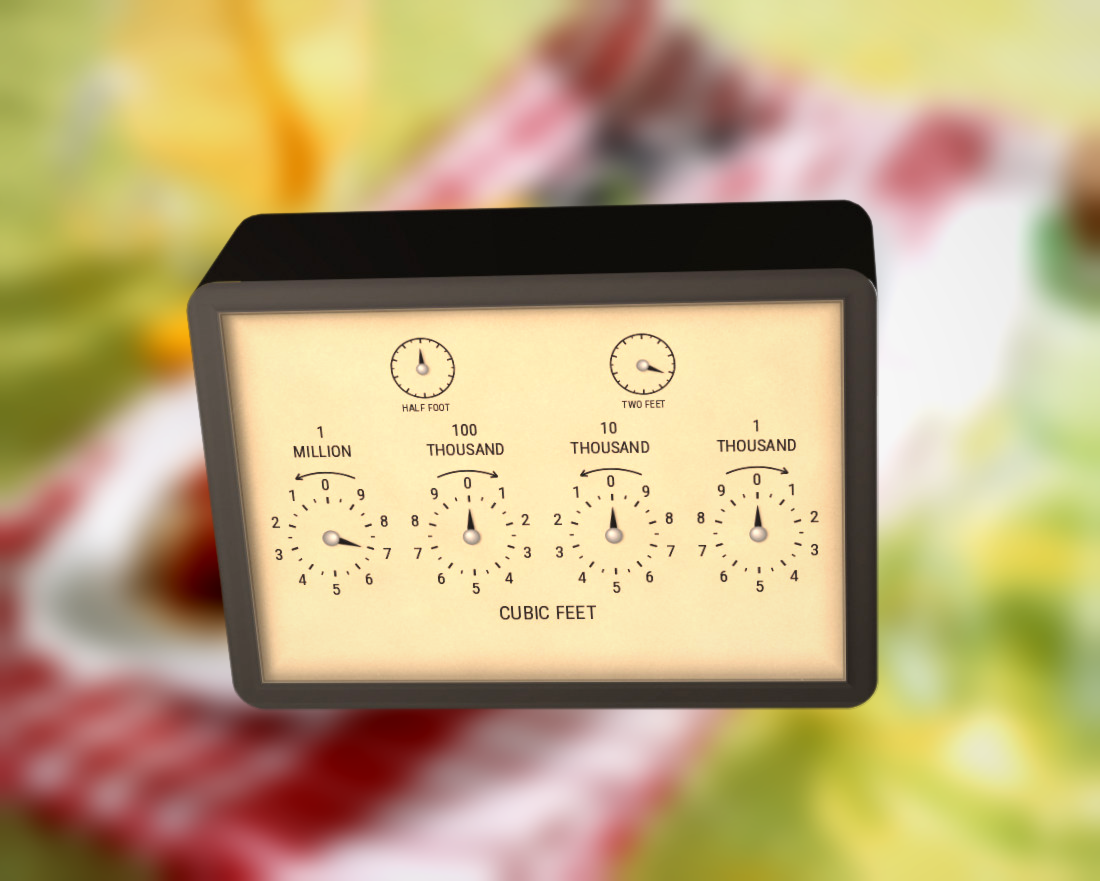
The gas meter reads 700000; ft³
